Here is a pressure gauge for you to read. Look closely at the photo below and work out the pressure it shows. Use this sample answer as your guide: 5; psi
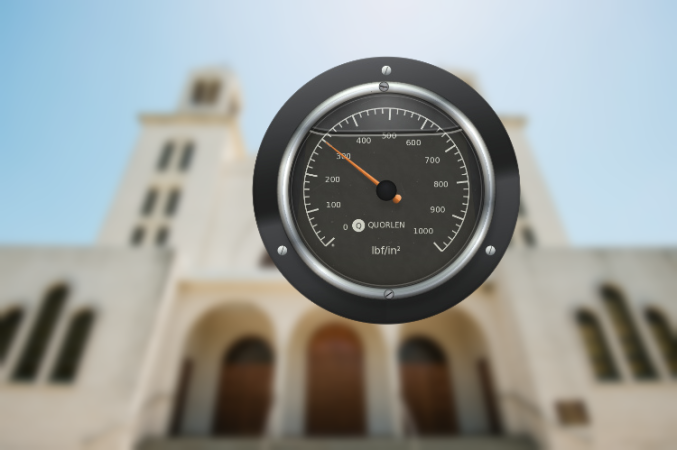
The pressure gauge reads 300; psi
